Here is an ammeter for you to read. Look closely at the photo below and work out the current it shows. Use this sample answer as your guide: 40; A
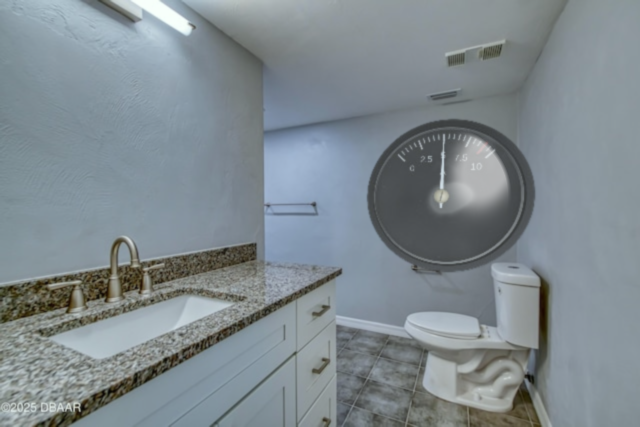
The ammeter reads 5; A
